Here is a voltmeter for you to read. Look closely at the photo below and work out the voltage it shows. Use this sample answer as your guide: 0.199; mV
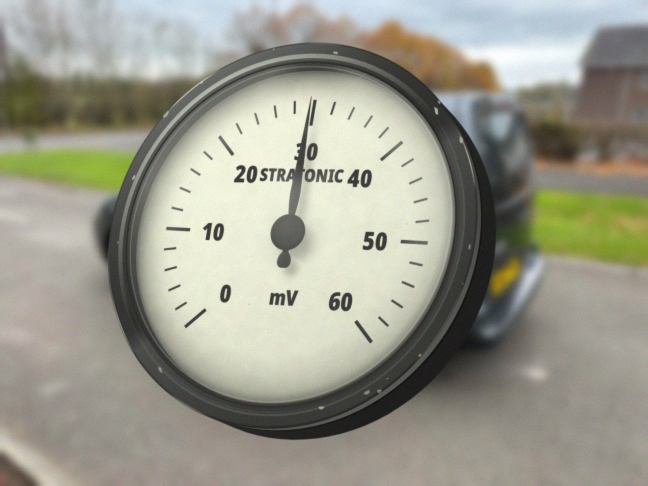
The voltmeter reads 30; mV
